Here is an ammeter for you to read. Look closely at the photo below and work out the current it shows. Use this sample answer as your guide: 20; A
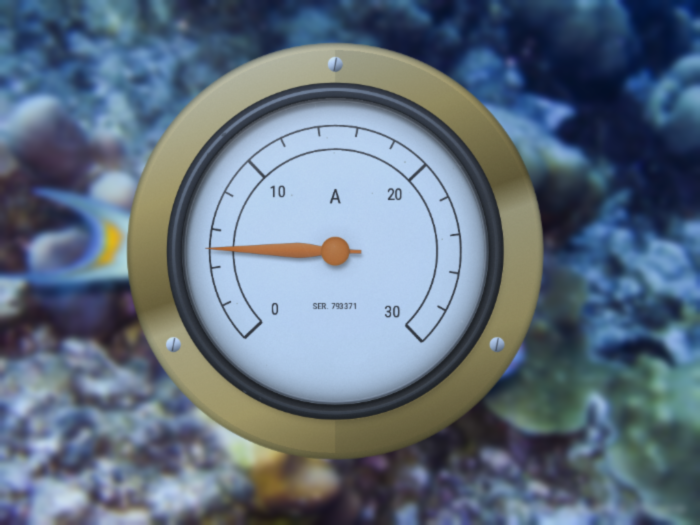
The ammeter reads 5; A
